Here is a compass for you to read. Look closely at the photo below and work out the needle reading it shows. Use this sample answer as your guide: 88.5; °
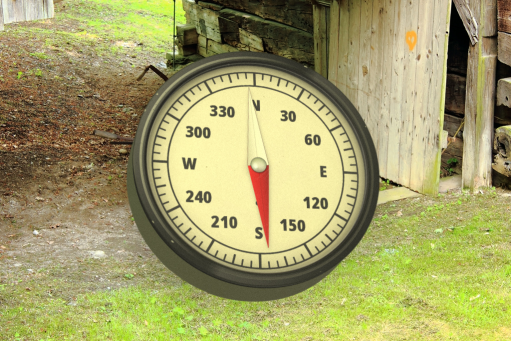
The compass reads 175; °
